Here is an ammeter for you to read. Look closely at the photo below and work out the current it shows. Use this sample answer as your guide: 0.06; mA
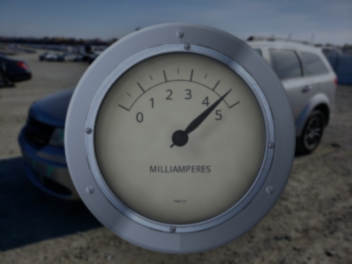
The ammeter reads 4.5; mA
